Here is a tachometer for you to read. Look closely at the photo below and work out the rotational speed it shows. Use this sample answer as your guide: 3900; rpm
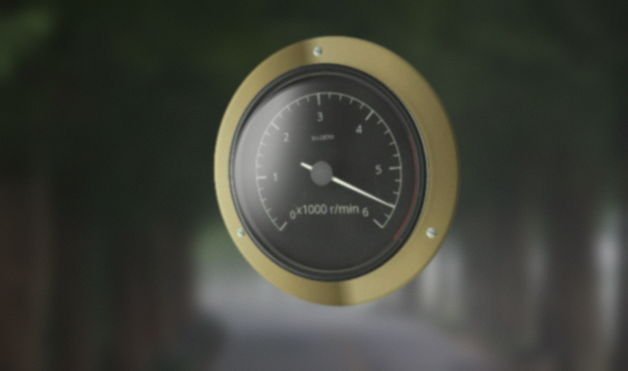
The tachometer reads 5600; rpm
